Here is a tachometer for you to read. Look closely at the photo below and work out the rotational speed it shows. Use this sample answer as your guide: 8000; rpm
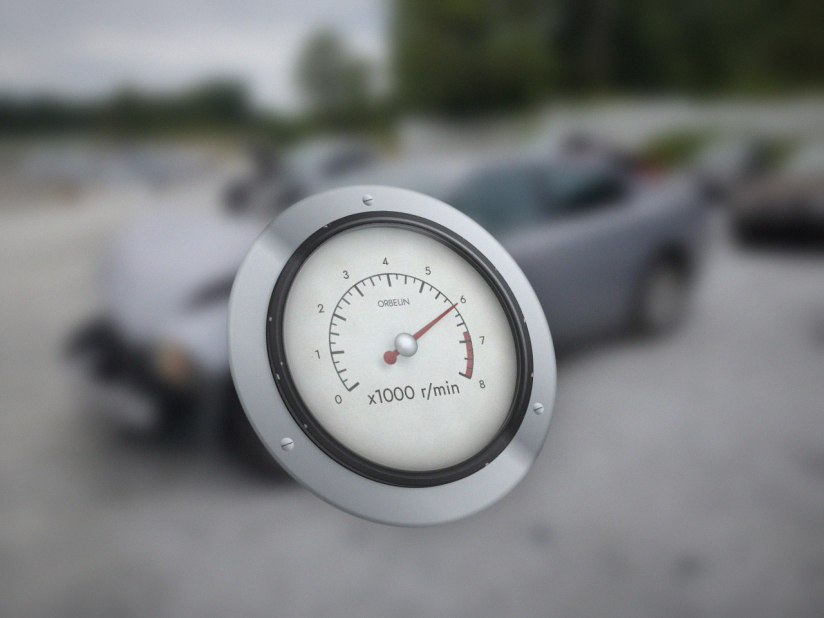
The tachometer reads 6000; rpm
